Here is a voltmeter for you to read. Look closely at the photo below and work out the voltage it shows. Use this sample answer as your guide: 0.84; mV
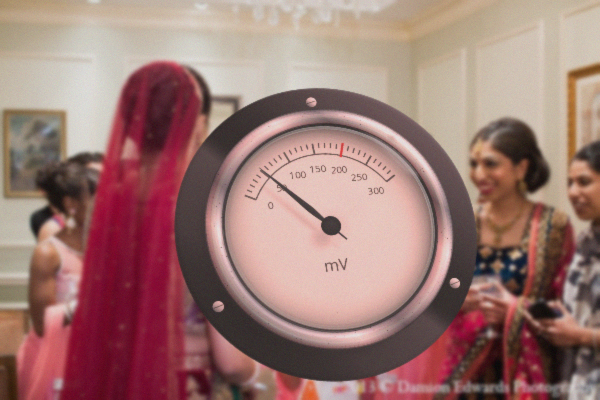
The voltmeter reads 50; mV
